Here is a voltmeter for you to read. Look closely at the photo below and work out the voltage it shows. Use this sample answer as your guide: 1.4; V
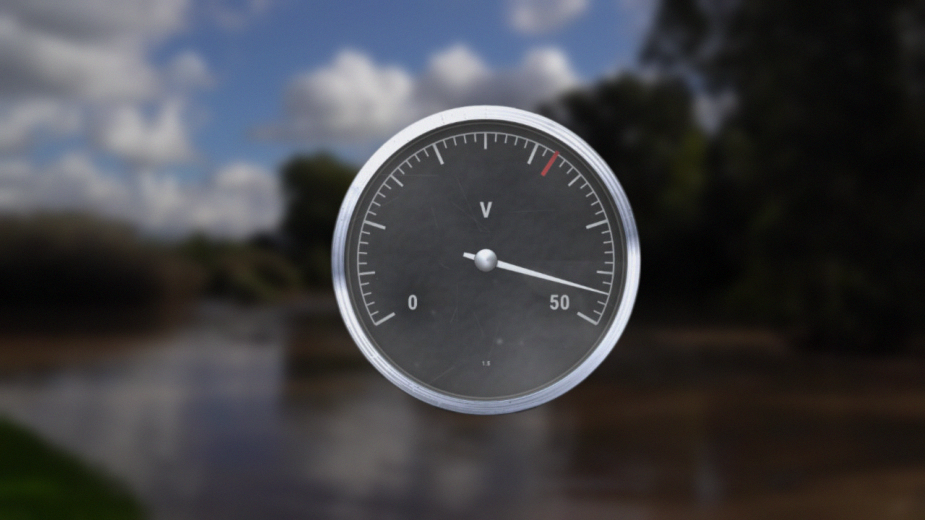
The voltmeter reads 47; V
